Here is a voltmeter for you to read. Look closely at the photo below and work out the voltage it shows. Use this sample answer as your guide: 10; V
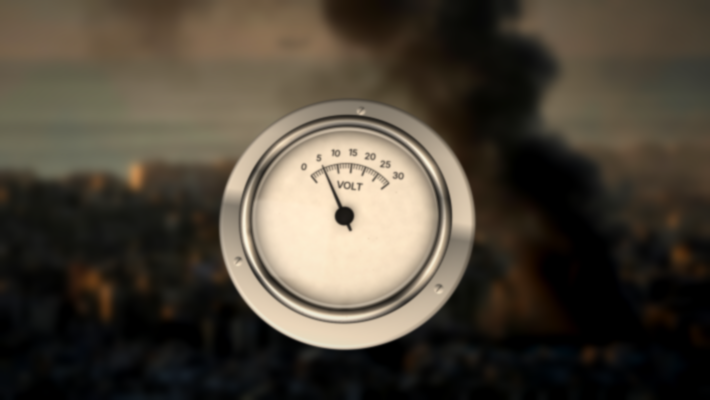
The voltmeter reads 5; V
